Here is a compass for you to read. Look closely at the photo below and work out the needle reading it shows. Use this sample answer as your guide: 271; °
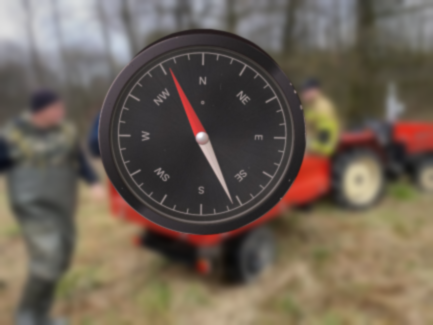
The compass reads 335; °
